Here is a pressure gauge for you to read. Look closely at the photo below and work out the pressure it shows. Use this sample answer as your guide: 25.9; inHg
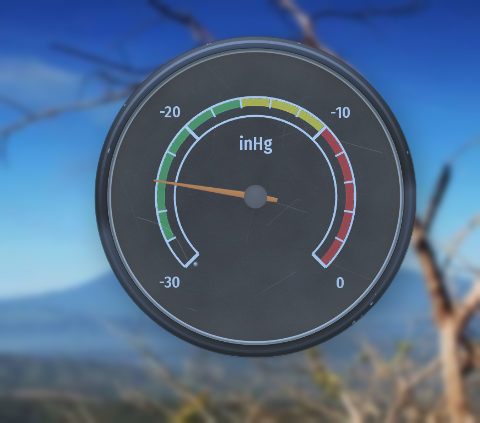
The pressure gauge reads -24; inHg
